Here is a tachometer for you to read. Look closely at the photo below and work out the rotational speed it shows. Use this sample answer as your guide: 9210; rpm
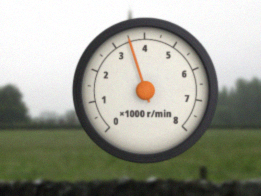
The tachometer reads 3500; rpm
